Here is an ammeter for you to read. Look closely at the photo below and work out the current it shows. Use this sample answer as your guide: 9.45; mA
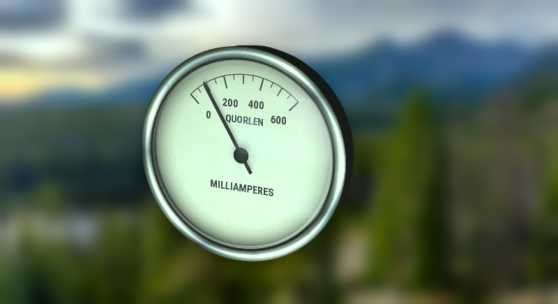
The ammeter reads 100; mA
